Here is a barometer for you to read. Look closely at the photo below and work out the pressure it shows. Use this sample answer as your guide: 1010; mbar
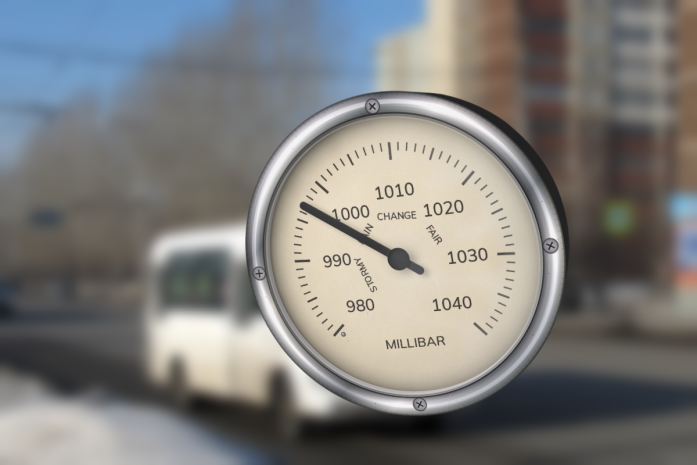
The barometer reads 997; mbar
